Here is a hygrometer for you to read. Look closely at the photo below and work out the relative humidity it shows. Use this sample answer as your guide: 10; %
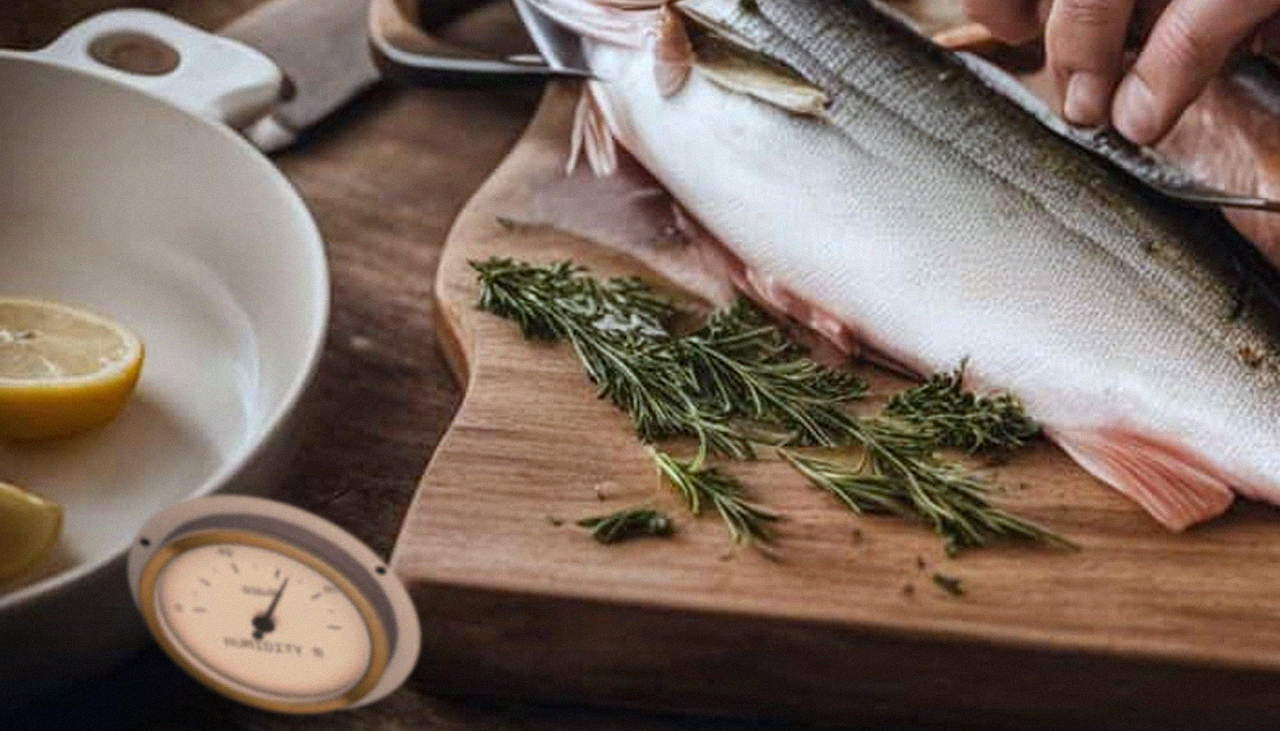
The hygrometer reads 65; %
